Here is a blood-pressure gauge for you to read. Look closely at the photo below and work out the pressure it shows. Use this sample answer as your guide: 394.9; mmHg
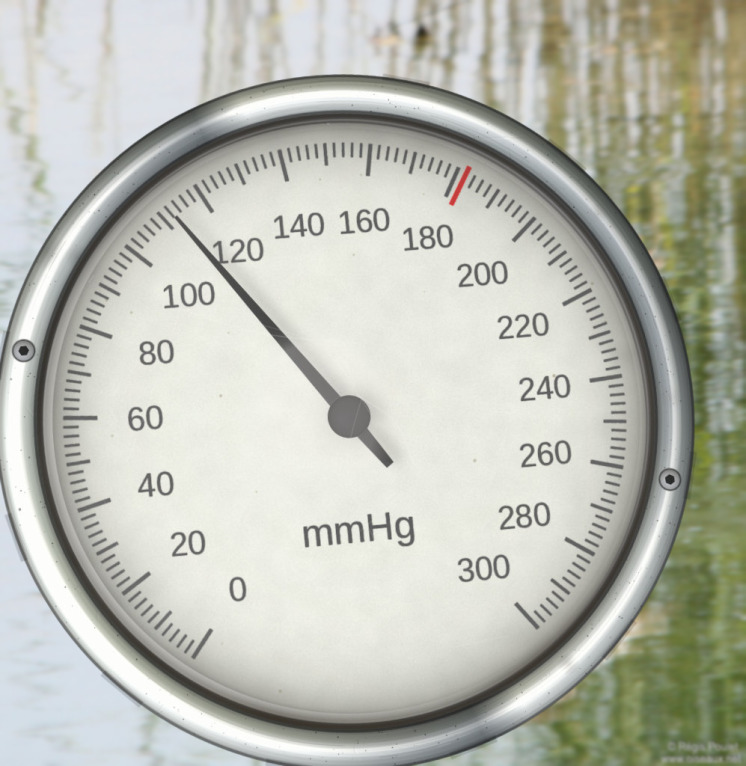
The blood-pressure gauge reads 112; mmHg
